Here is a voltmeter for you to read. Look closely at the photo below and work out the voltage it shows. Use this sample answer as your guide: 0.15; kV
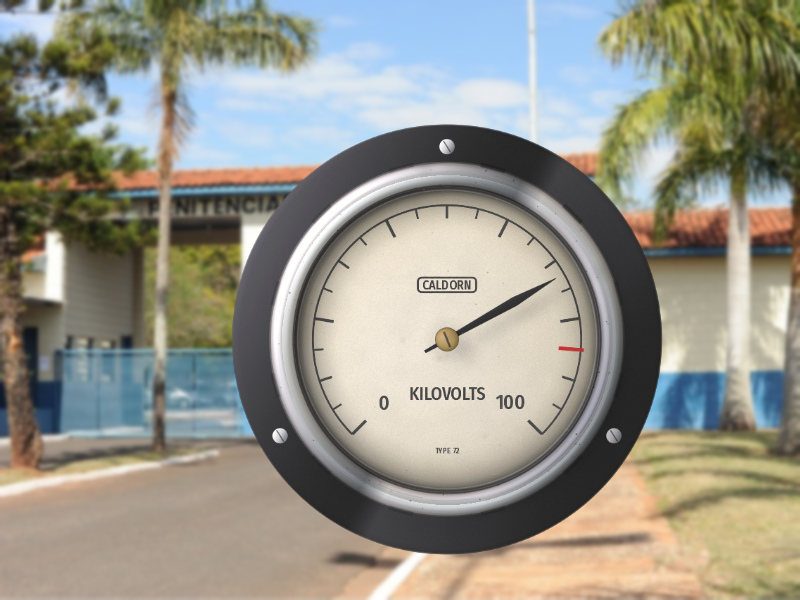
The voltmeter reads 72.5; kV
